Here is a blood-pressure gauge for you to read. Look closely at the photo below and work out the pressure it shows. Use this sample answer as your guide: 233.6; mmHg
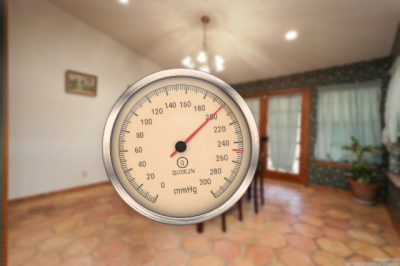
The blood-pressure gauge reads 200; mmHg
